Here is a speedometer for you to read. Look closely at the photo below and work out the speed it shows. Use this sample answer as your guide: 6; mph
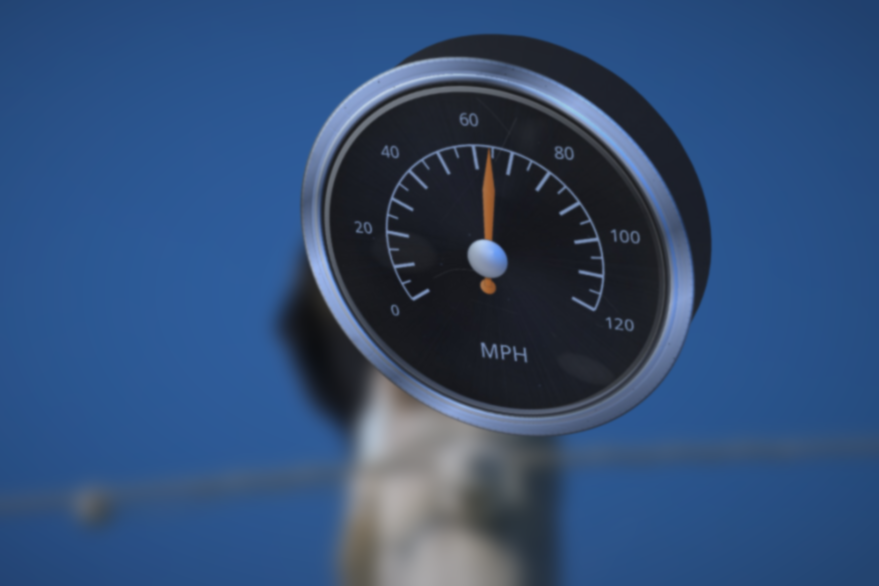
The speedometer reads 65; mph
